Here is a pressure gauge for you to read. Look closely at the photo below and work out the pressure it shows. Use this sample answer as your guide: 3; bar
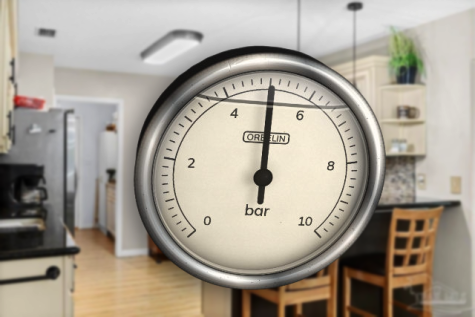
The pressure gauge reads 5; bar
